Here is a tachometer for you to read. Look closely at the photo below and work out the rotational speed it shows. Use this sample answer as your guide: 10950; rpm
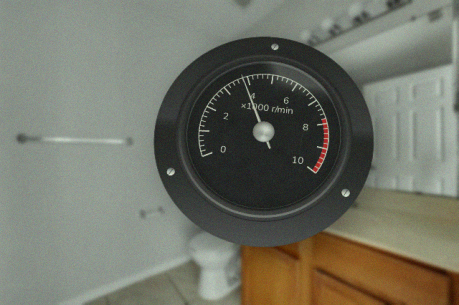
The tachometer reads 3800; rpm
